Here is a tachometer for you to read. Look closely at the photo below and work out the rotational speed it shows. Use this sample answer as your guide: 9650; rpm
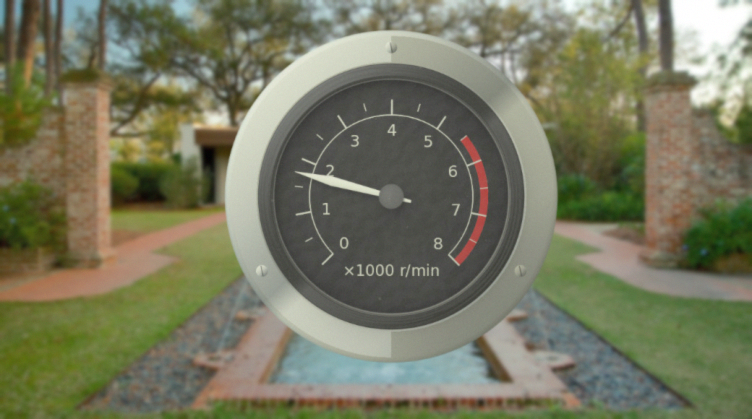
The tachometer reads 1750; rpm
